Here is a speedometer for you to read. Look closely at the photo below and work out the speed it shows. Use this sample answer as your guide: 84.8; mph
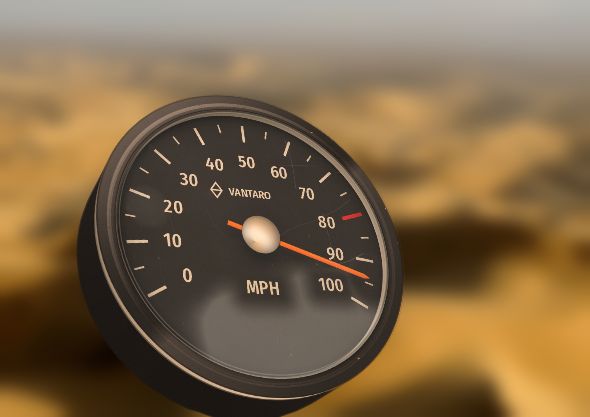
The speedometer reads 95; mph
